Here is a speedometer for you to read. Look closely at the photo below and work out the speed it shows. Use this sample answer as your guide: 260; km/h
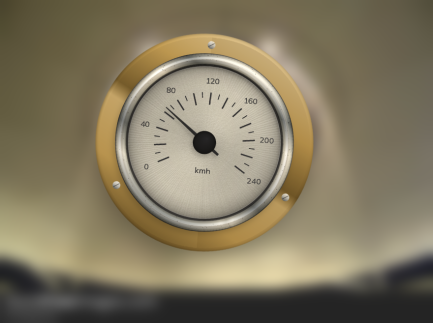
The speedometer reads 65; km/h
